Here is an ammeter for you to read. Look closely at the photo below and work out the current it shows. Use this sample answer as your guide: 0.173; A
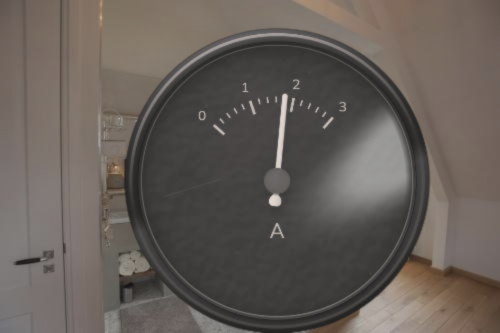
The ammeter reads 1.8; A
